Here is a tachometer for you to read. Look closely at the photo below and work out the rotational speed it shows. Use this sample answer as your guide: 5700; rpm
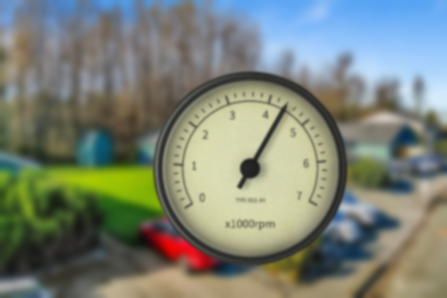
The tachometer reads 4400; rpm
